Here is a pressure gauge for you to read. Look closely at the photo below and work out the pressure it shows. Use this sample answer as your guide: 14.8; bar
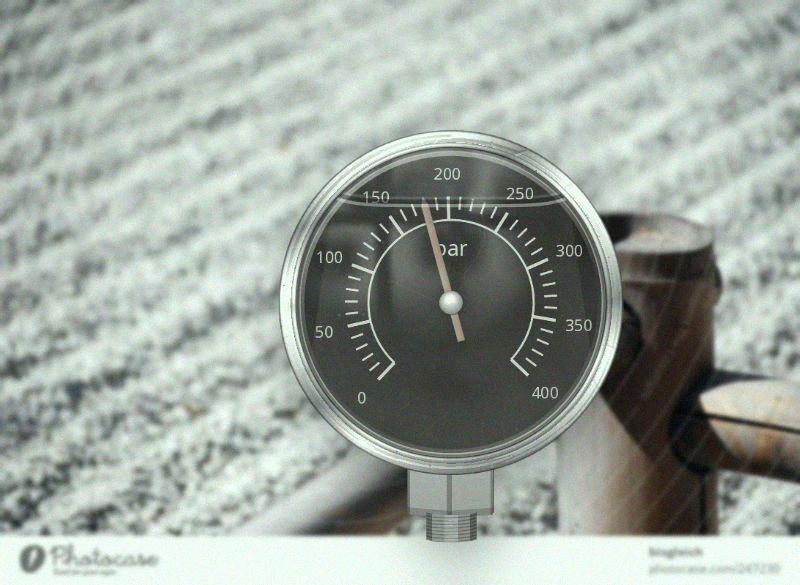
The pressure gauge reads 180; bar
